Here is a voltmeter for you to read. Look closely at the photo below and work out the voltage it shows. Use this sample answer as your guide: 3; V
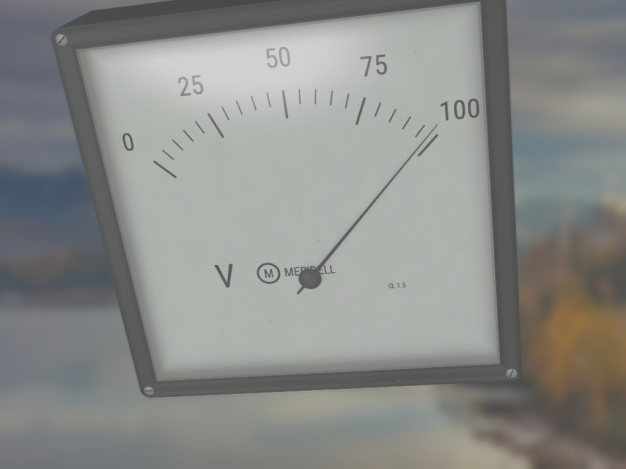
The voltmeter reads 97.5; V
